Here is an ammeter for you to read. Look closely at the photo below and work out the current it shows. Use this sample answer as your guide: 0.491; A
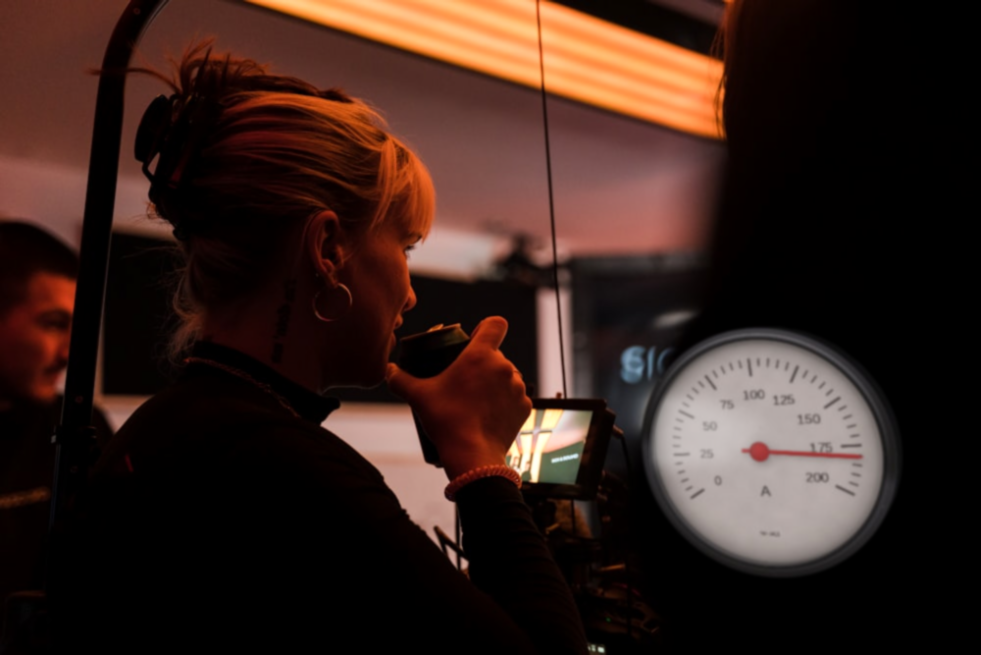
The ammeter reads 180; A
